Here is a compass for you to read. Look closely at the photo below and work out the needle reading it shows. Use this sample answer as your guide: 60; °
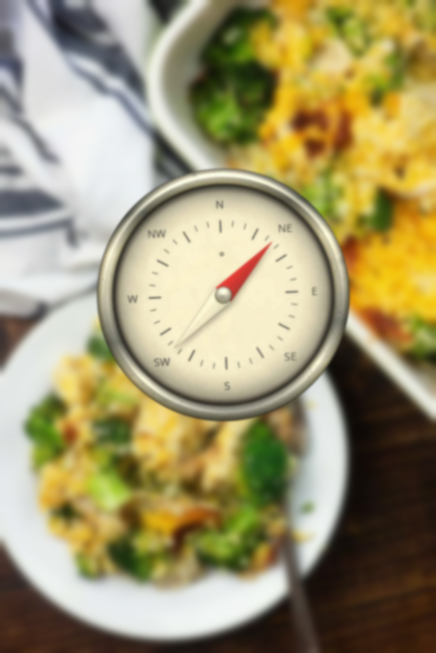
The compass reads 45; °
